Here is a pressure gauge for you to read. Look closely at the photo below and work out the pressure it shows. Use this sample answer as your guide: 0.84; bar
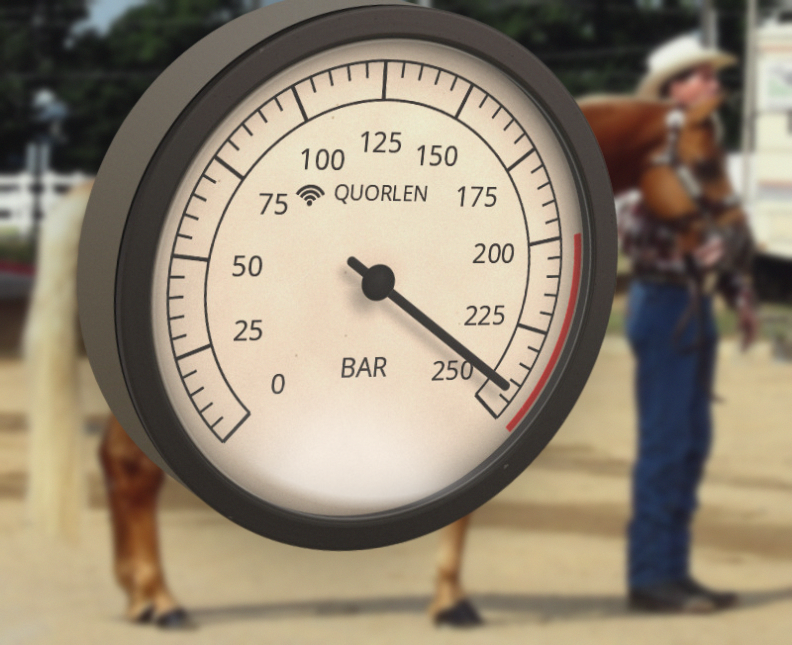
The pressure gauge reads 242.5; bar
